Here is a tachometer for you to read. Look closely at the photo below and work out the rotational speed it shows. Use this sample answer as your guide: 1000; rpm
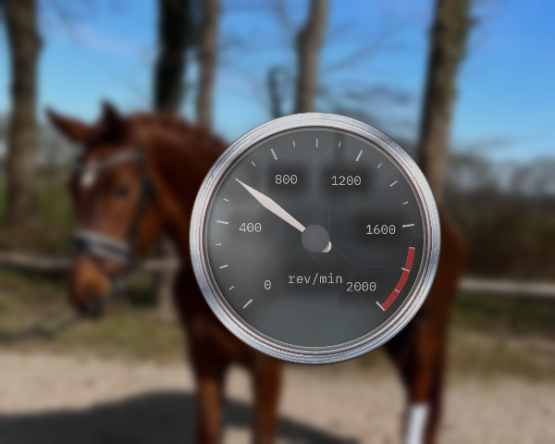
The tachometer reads 600; rpm
